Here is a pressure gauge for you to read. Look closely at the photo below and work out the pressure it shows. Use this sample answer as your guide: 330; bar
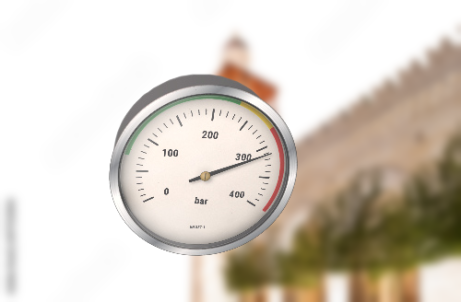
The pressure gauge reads 310; bar
